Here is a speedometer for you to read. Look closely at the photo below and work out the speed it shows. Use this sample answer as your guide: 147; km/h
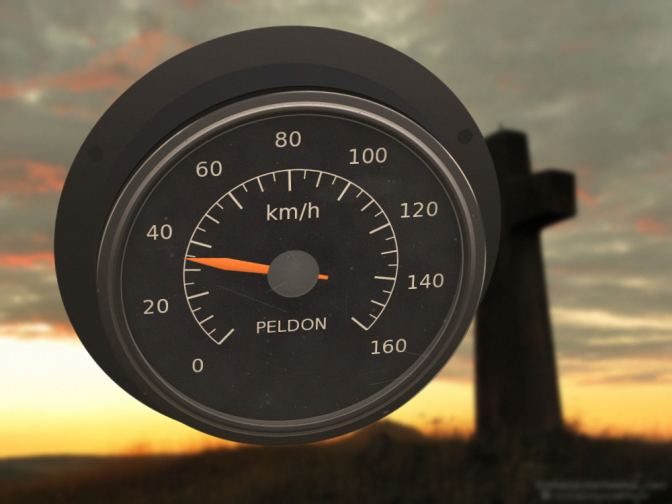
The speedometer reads 35; km/h
